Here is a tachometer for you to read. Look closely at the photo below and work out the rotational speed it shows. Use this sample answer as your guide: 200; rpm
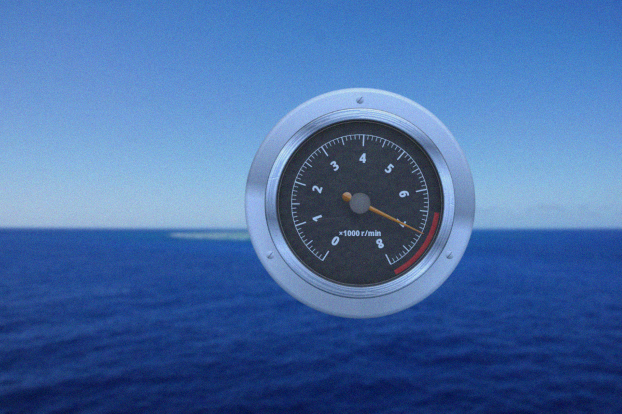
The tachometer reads 7000; rpm
